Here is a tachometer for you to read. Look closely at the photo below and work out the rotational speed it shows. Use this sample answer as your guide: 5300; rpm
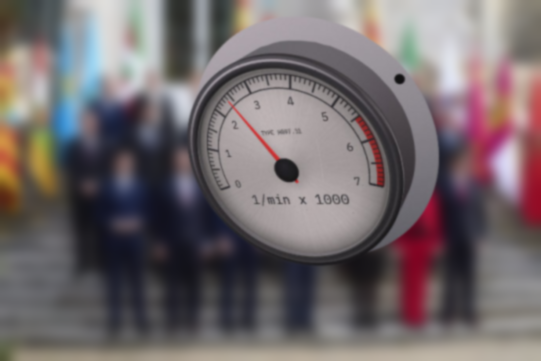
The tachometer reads 2500; rpm
